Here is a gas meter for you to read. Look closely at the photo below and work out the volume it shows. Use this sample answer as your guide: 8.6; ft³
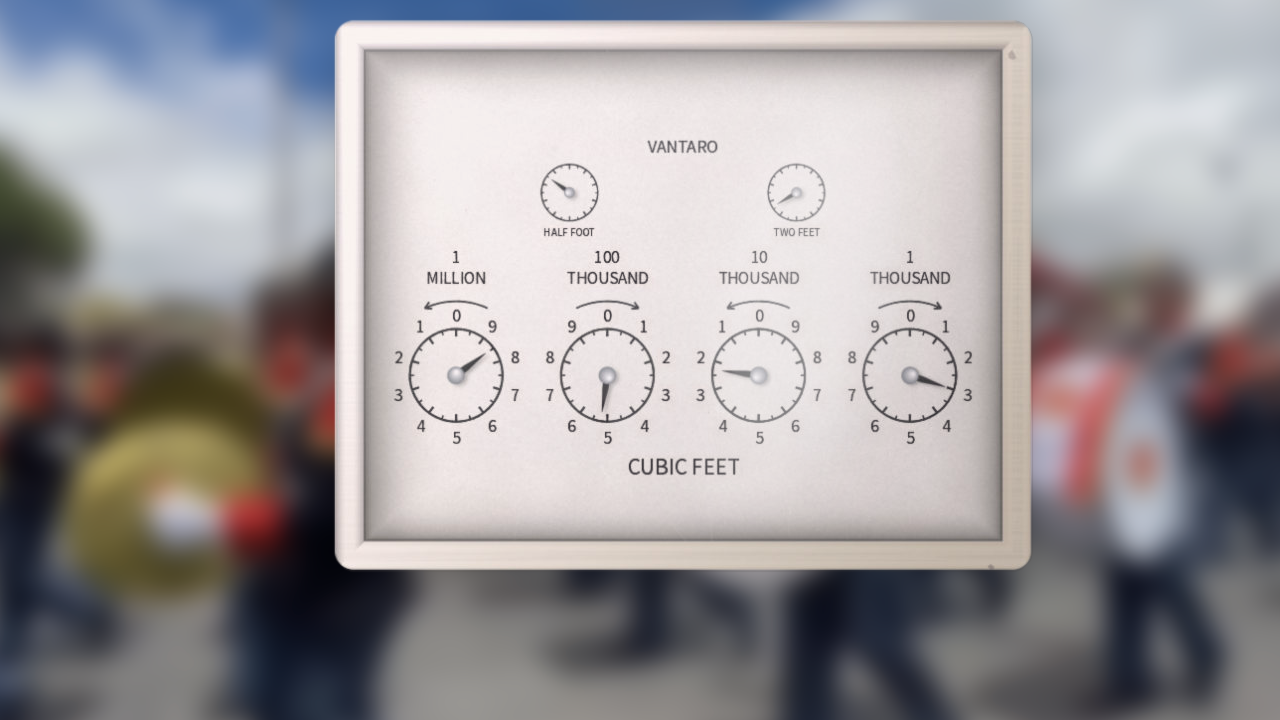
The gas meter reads 852300; ft³
